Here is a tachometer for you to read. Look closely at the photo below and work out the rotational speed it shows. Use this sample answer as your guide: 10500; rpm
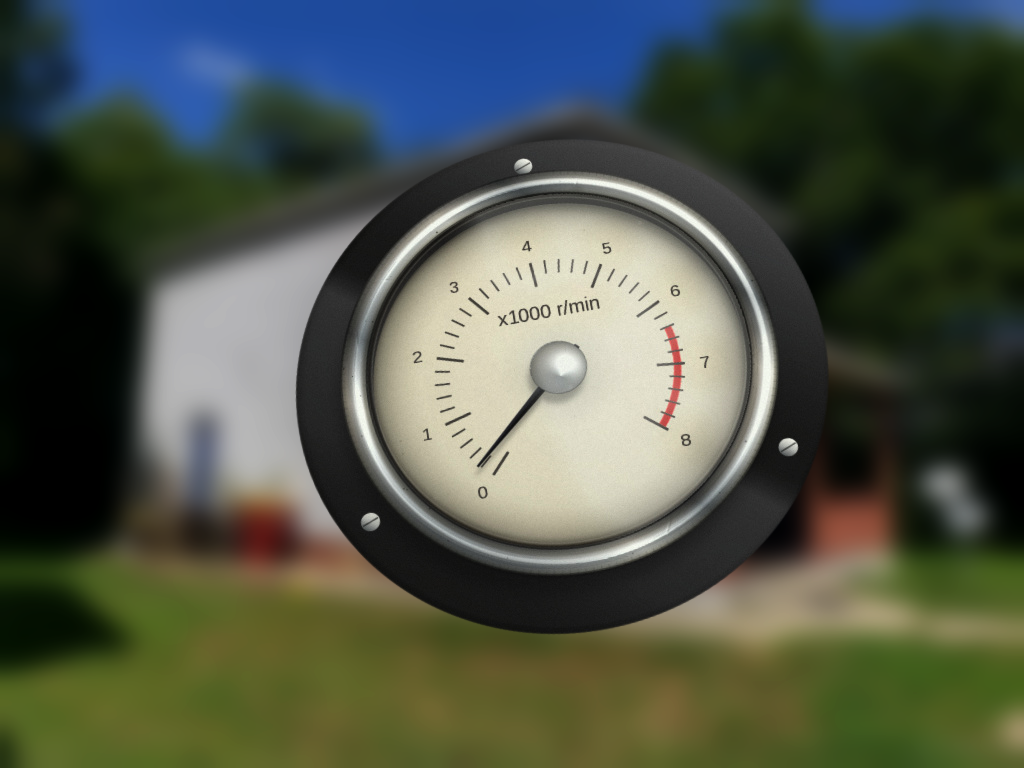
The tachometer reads 200; rpm
